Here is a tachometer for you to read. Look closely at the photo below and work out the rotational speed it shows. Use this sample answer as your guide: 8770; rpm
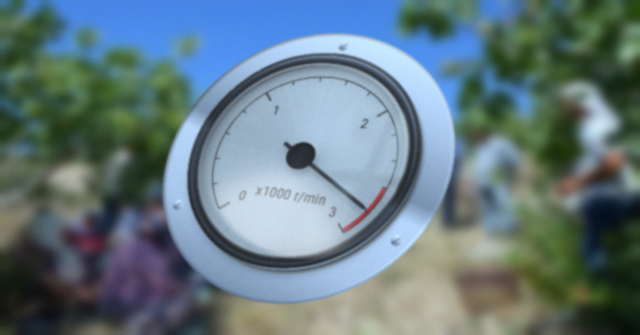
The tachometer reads 2800; rpm
